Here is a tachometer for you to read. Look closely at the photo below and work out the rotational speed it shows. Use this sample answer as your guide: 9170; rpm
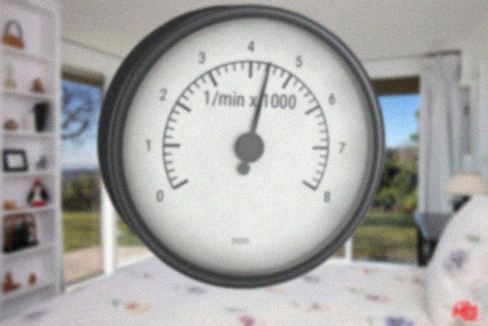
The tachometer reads 4400; rpm
